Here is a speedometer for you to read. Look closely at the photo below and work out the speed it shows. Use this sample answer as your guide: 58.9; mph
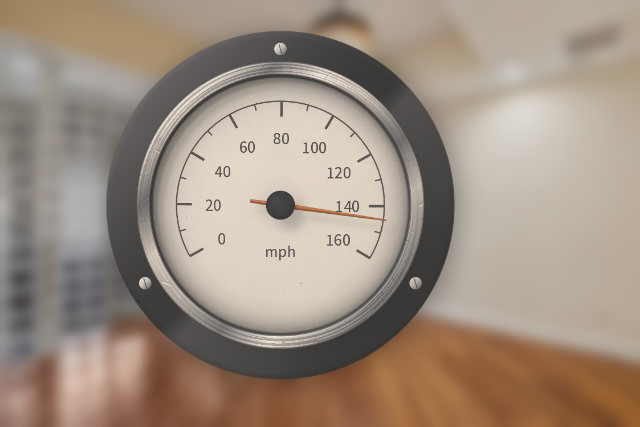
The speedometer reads 145; mph
